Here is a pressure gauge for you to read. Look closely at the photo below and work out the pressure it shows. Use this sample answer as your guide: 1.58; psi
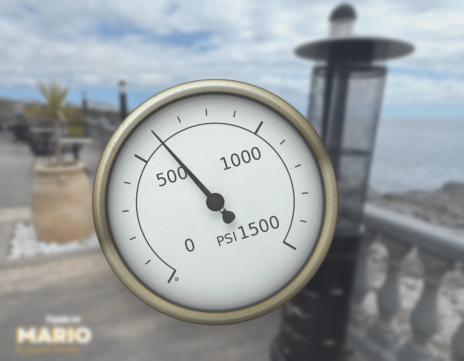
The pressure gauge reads 600; psi
